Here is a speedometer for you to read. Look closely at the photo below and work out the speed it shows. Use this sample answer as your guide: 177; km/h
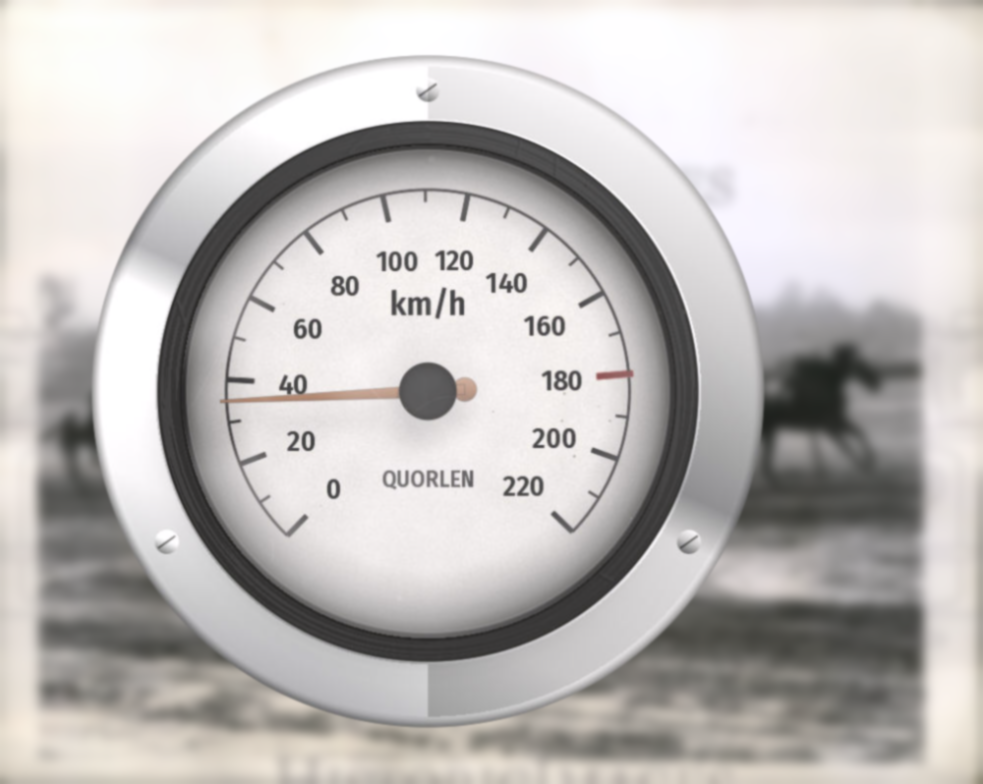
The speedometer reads 35; km/h
